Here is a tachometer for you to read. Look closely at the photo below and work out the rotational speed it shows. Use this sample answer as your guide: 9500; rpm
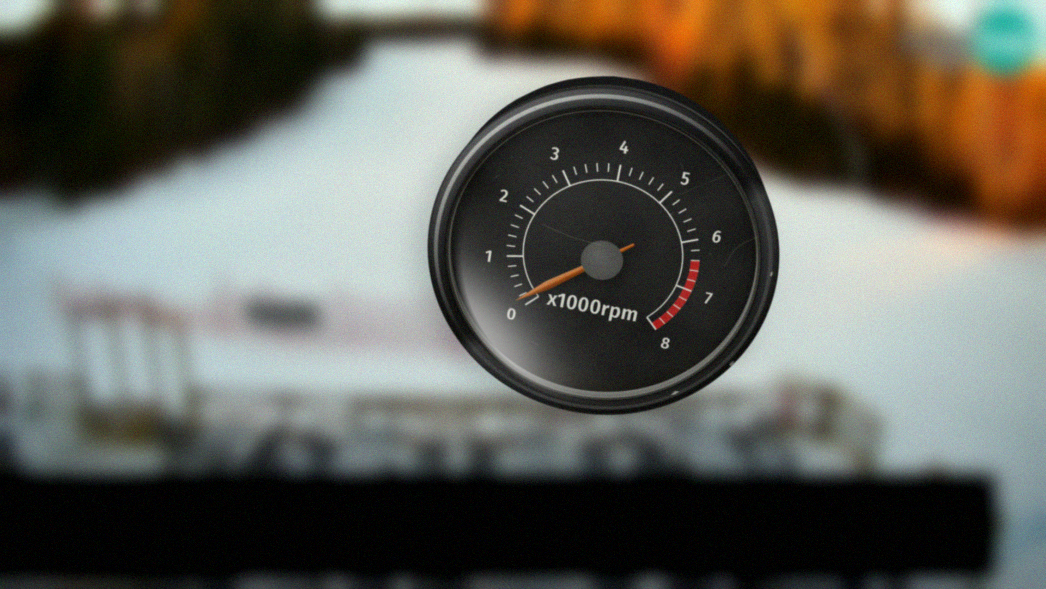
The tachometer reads 200; rpm
